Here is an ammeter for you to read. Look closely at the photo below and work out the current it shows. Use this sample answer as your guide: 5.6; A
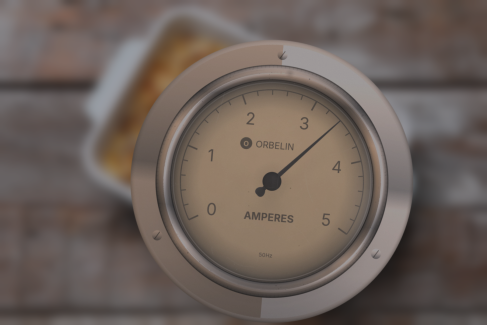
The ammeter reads 3.4; A
